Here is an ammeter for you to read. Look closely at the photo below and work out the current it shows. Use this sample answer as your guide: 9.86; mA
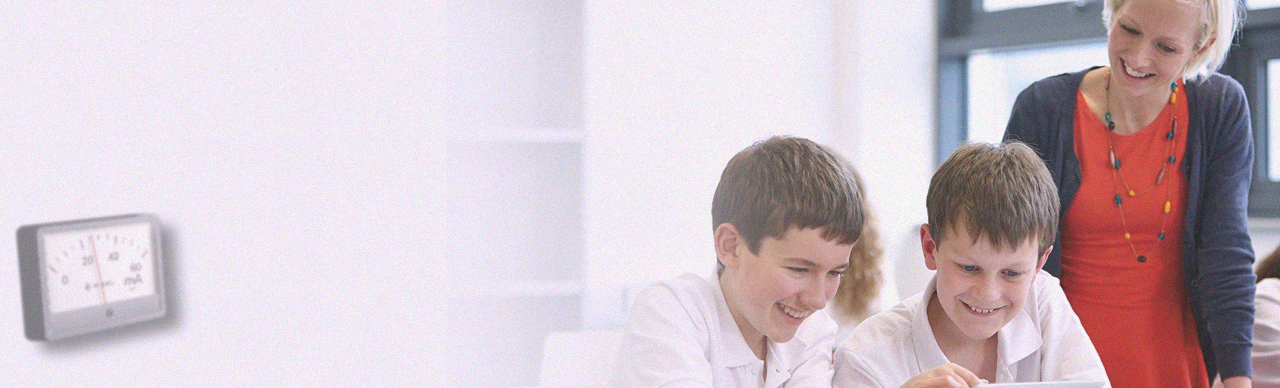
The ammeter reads 25; mA
